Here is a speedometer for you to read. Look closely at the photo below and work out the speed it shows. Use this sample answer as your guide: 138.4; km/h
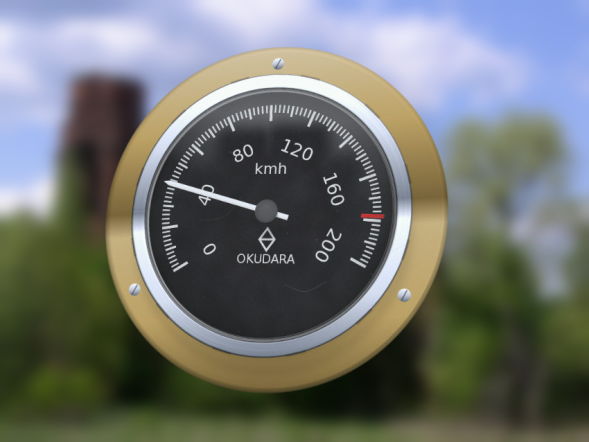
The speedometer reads 40; km/h
